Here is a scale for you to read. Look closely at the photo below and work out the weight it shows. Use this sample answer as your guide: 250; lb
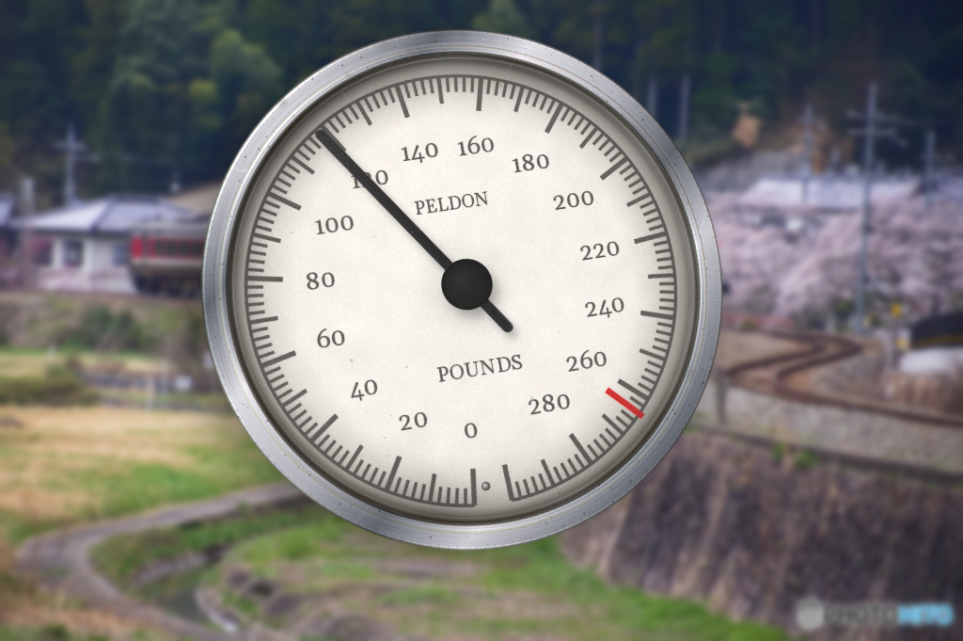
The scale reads 118; lb
